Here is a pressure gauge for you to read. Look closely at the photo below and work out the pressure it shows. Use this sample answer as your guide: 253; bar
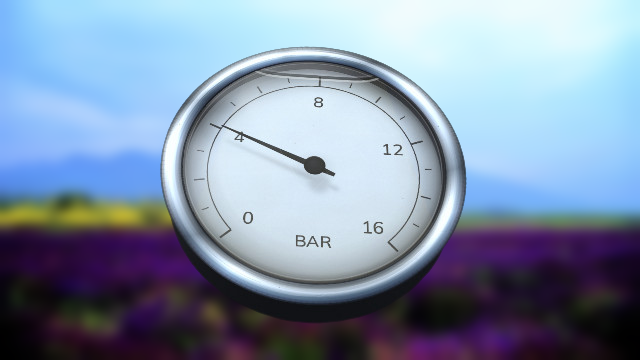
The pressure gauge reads 4; bar
